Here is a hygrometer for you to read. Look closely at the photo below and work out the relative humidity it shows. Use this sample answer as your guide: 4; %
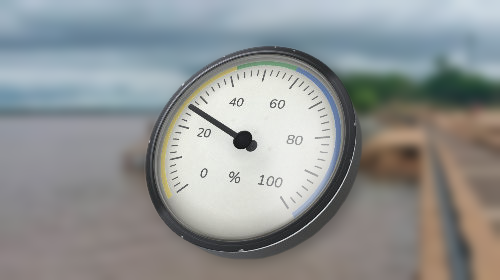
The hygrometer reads 26; %
